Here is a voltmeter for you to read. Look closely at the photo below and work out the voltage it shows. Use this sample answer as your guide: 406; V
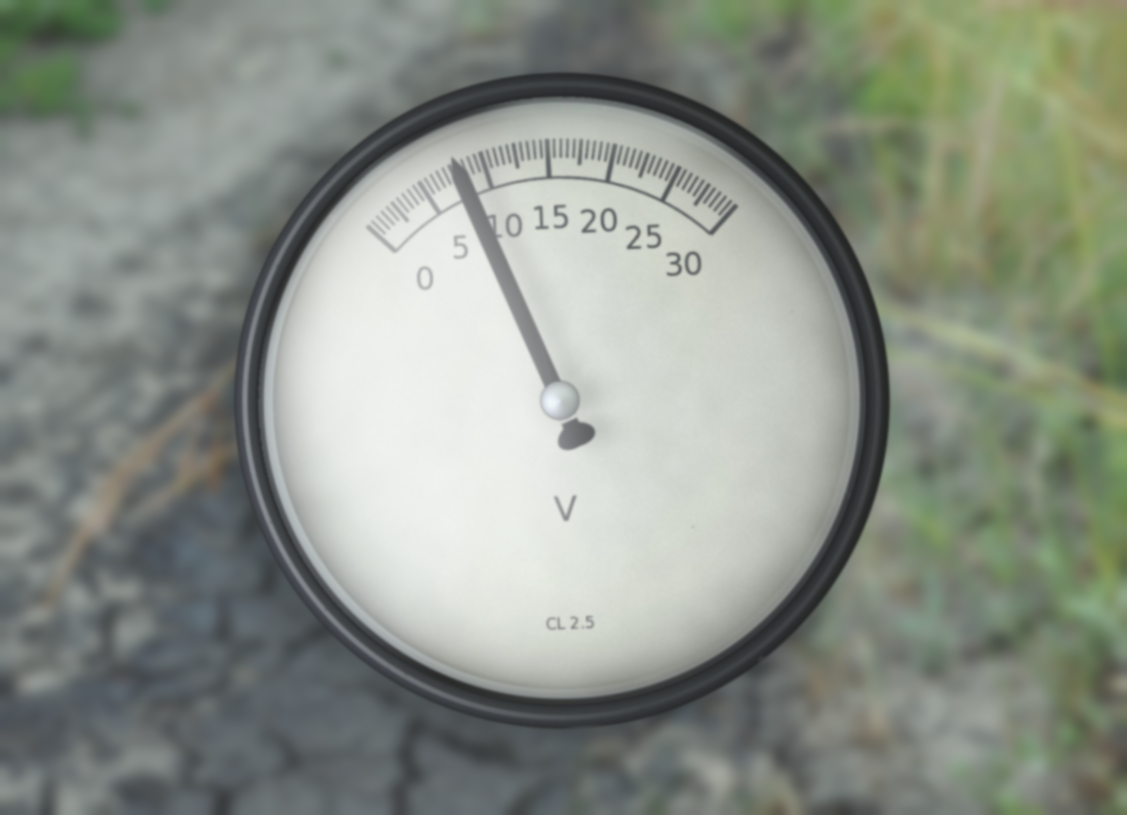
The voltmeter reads 8; V
